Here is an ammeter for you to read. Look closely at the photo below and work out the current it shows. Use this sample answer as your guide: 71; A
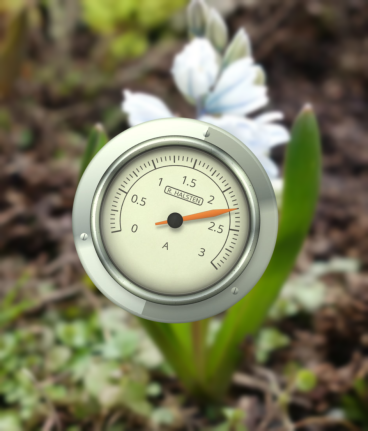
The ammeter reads 2.25; A
